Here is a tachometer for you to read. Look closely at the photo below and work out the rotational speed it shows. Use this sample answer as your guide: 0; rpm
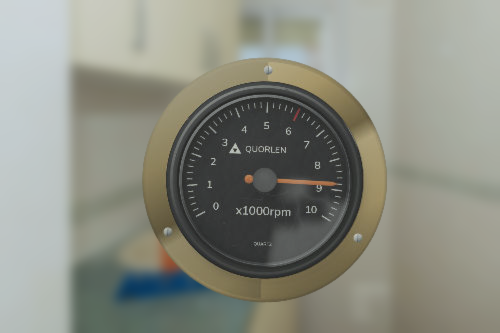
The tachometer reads 8800; rpm
